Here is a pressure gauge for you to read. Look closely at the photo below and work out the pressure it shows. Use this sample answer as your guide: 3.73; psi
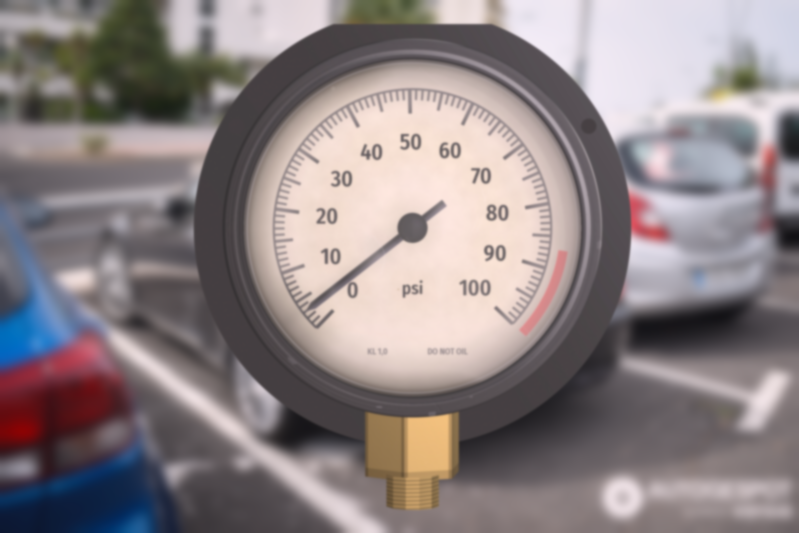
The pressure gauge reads 3; psi
